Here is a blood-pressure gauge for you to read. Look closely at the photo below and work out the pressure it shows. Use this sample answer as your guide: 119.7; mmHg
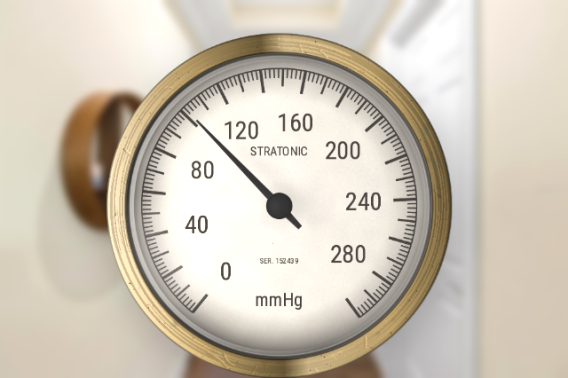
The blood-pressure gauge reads 102; mmHg
